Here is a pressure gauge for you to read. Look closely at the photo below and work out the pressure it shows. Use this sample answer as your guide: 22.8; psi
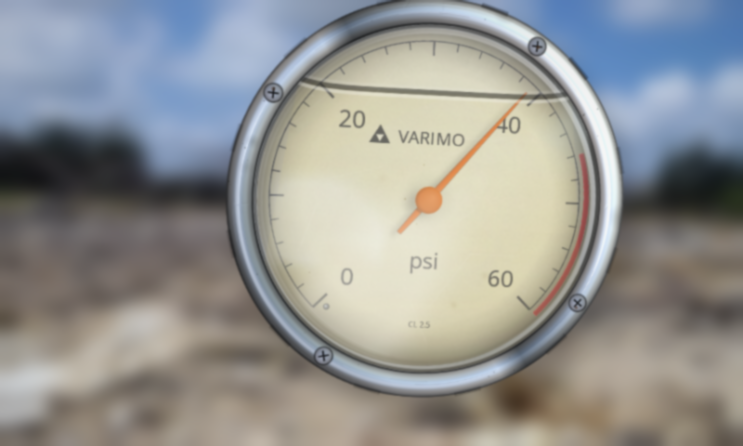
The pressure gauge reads 39; psi
